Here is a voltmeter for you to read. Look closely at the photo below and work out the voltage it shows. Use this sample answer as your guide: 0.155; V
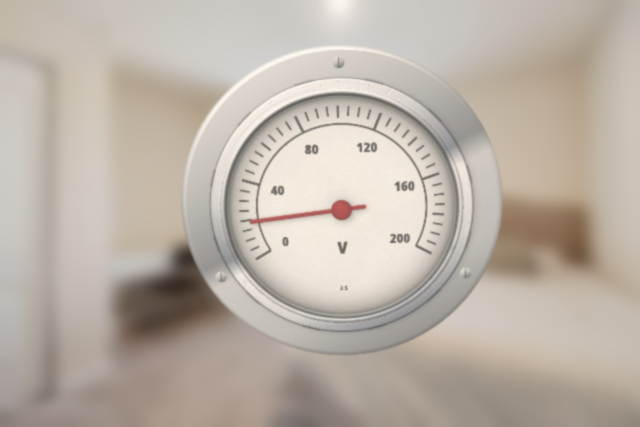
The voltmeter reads 20; V
